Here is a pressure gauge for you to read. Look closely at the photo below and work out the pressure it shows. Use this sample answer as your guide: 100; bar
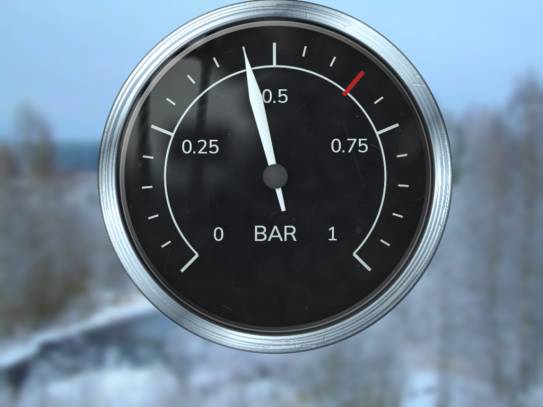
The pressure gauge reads 0.45; bar
